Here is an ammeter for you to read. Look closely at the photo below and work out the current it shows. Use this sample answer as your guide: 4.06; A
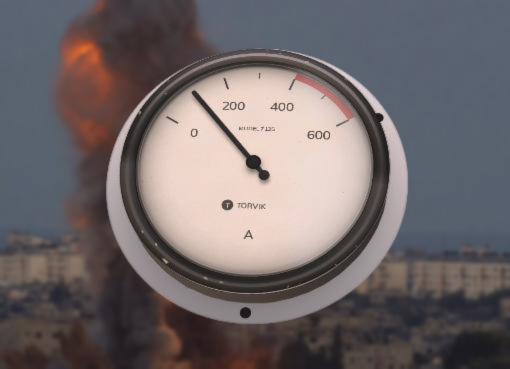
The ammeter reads 100; A
